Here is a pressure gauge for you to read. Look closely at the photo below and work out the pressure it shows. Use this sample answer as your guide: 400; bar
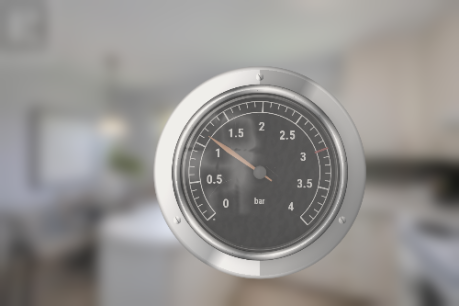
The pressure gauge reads 1.15; bar
